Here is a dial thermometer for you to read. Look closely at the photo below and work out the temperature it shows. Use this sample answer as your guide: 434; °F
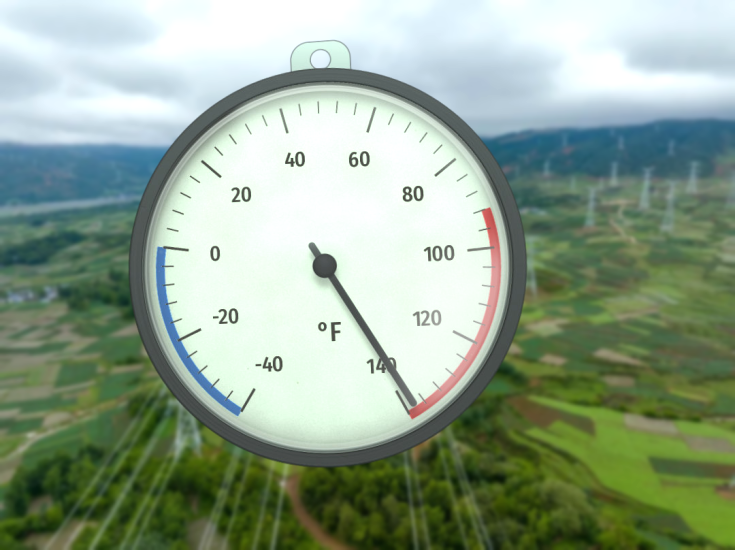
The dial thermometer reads 138; °F
